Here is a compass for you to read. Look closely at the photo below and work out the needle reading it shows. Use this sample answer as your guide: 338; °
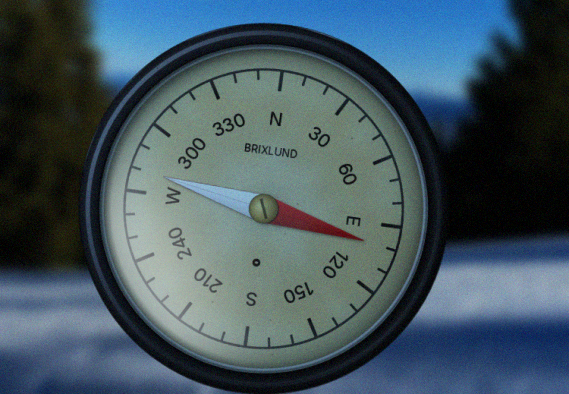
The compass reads 100; °
